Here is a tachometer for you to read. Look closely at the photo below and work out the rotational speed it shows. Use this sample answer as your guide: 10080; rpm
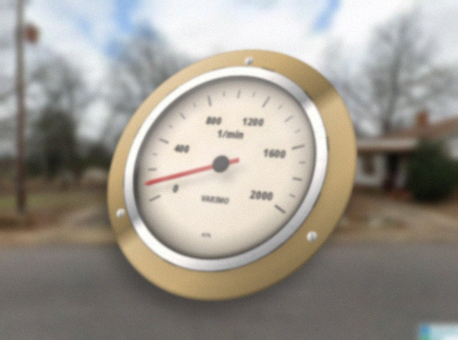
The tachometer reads 100; rpm
